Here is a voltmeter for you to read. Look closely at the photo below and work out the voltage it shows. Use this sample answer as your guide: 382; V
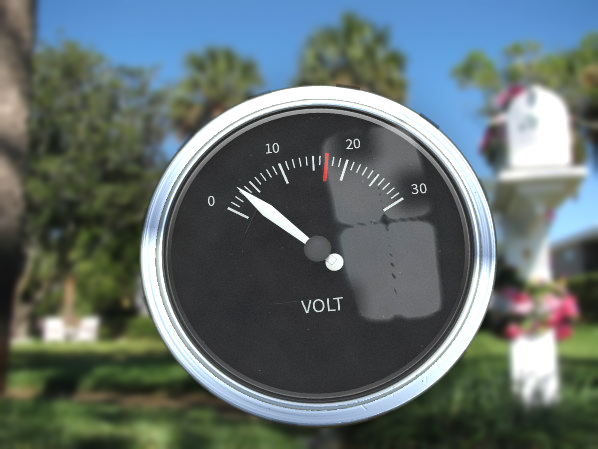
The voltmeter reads 3; V
